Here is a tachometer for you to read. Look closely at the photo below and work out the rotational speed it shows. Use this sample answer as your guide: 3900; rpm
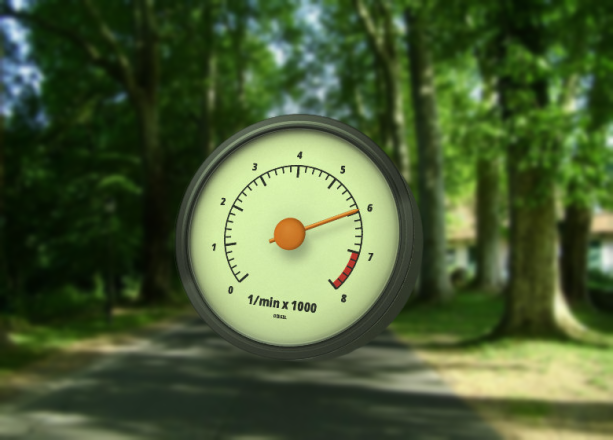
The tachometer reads 6000; rpm
